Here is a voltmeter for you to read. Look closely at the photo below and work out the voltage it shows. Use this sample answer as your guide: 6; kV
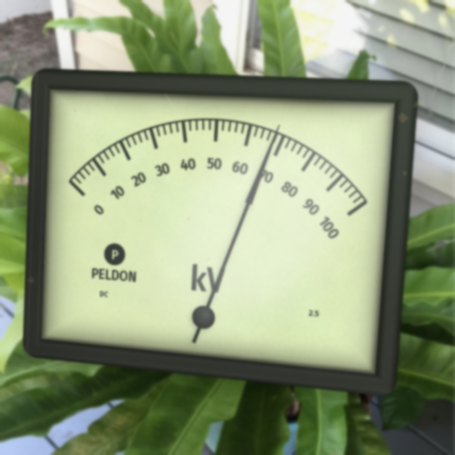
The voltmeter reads 68; kV
